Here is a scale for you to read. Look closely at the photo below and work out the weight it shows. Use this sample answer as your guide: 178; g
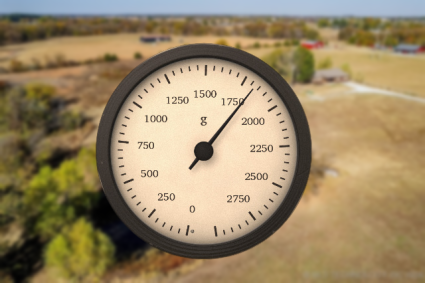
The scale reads 1825; g
